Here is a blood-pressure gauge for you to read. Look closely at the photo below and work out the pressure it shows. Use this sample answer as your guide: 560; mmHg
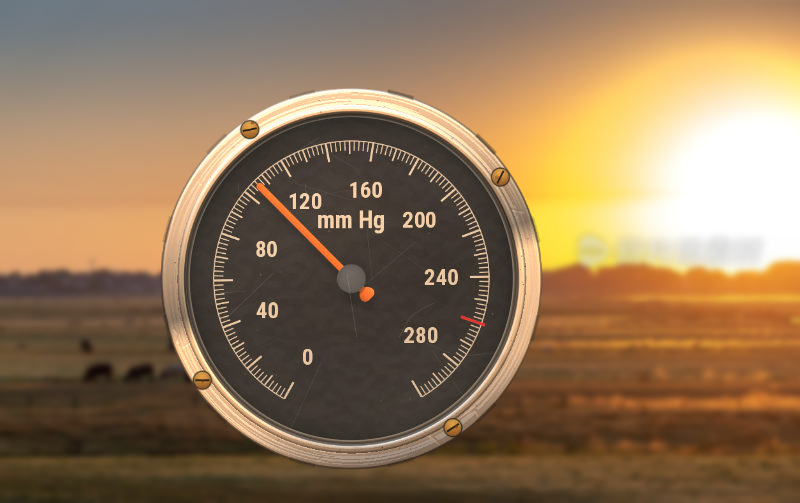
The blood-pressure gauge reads 106; mmHg
